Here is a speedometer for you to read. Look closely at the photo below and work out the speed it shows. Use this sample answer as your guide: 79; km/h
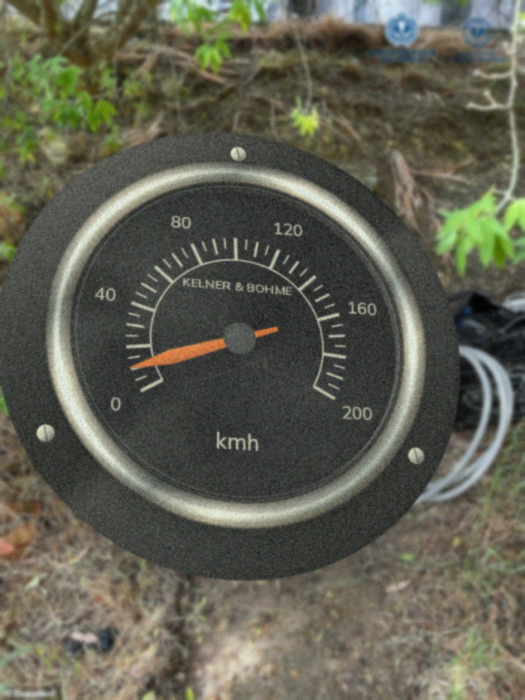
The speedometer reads 10; km/h
